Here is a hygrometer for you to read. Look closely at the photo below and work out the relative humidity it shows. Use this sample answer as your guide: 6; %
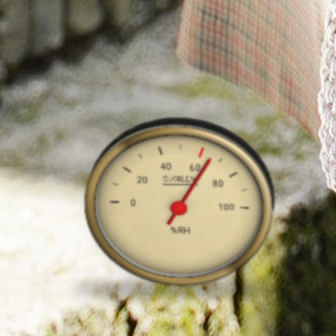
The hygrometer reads 65; %
